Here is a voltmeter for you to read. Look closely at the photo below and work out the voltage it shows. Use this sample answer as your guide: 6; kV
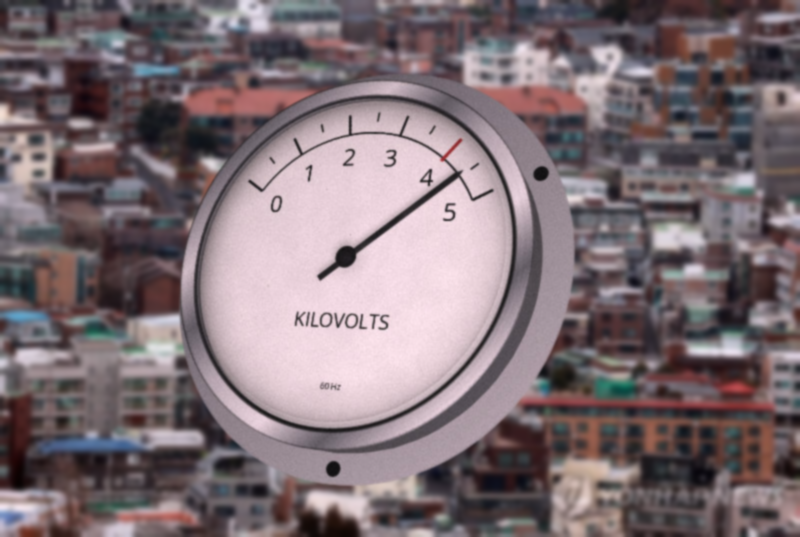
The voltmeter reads 4.5; kV
